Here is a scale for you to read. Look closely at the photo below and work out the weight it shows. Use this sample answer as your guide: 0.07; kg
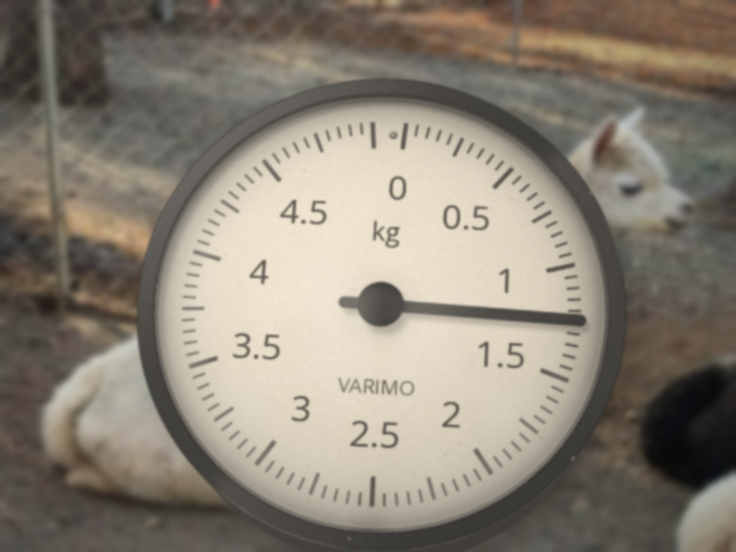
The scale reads 1.25; kg
